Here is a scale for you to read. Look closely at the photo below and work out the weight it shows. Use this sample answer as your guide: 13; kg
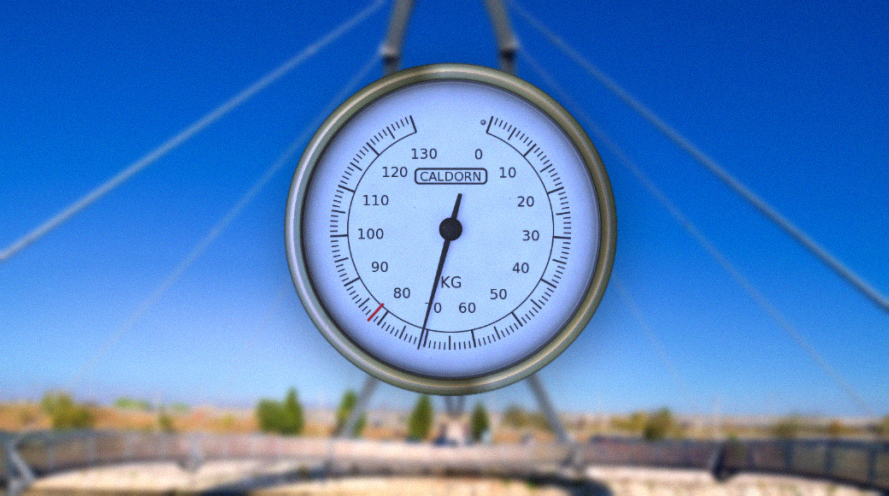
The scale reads 71; kg
